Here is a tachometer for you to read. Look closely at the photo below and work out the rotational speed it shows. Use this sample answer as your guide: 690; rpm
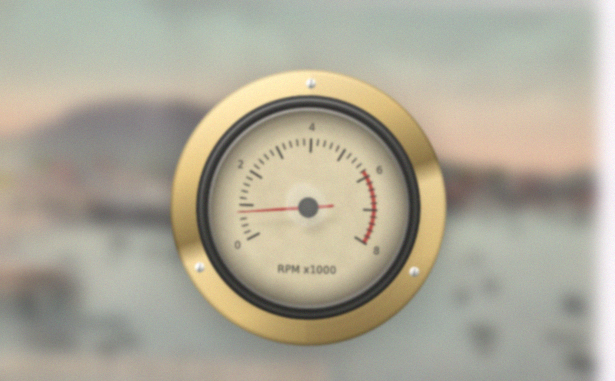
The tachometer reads 800; rpm
